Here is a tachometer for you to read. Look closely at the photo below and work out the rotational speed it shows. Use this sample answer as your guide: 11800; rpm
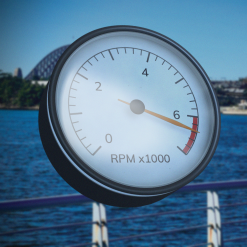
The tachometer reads 6400; rpm
